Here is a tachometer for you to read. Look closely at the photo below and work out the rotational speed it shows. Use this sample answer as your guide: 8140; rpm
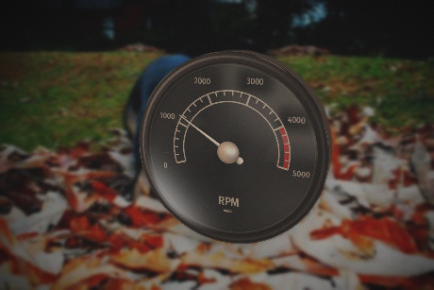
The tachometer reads 1200; rpm
